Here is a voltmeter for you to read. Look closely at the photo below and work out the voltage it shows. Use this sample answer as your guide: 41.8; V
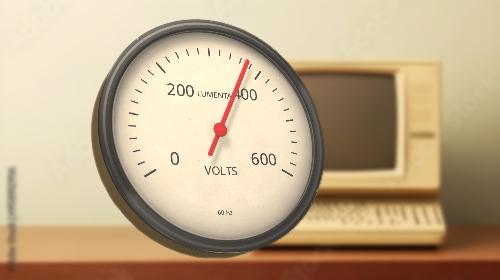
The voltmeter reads 370; V
